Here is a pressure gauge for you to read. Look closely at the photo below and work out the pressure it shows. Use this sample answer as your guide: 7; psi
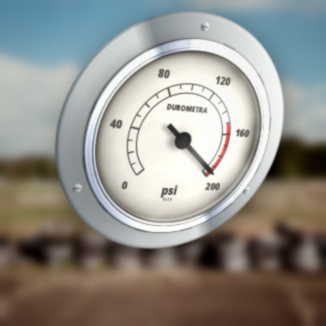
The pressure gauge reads 195; psi
